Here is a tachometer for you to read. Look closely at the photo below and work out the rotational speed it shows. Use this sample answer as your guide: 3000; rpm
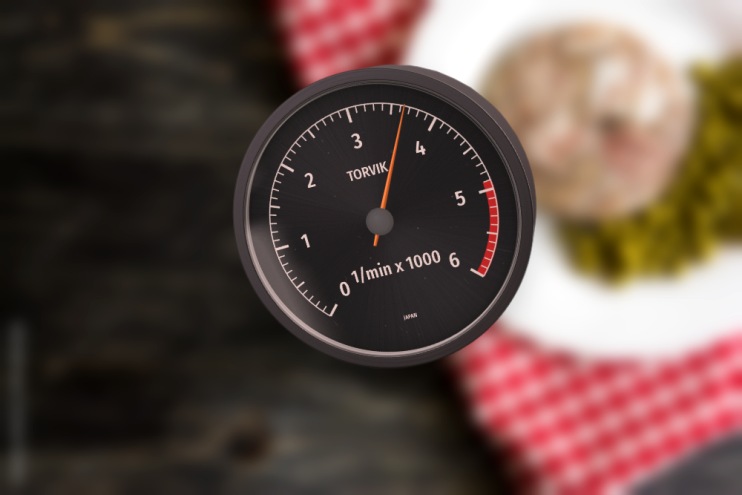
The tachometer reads 3650; rpm
